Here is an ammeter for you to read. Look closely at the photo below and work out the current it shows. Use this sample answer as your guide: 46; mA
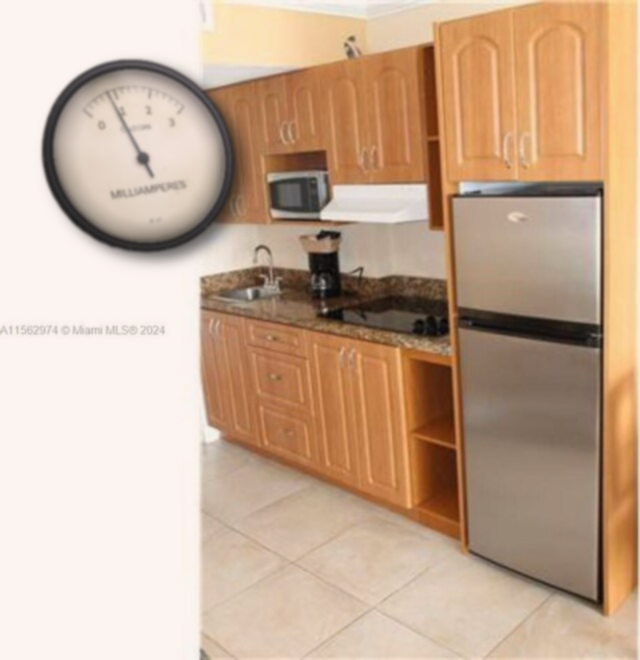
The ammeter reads 0.8; mA
